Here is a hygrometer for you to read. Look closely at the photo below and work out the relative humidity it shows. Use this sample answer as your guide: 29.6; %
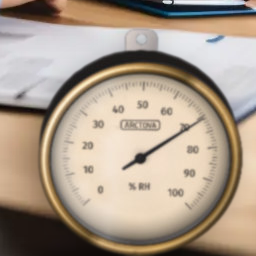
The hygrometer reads 70; %
